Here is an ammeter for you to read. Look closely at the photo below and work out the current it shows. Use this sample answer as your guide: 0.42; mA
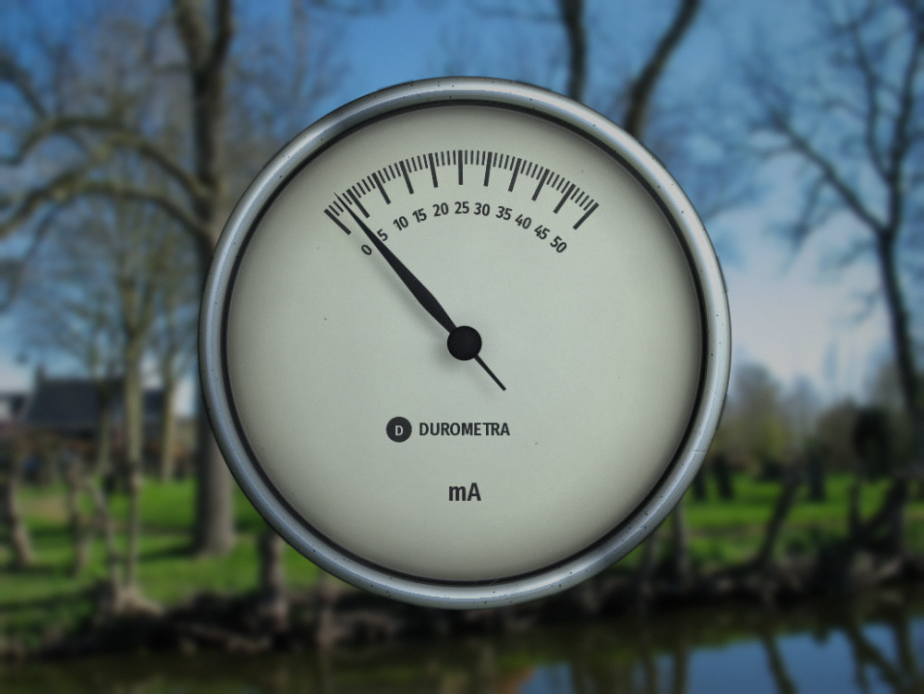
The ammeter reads 3; mA
